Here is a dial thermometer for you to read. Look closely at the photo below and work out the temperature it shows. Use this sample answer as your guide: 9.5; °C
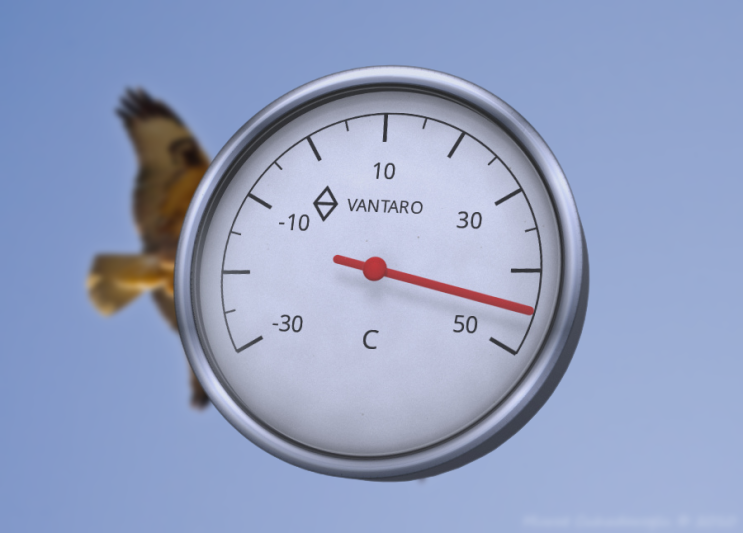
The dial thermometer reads 45; °C
